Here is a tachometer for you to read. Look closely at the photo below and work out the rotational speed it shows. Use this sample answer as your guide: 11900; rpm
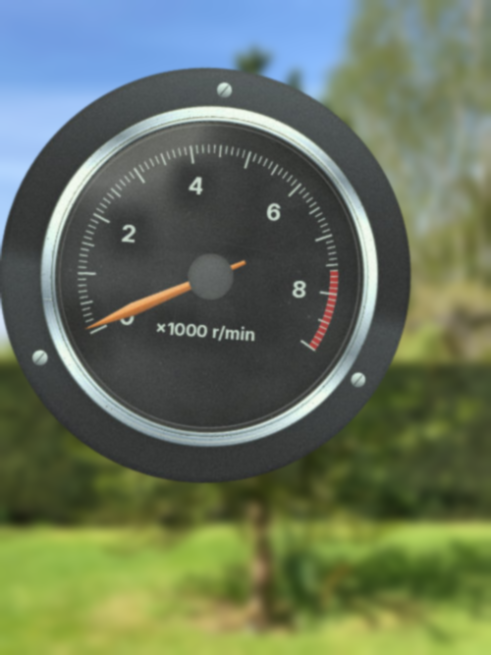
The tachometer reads 100; rpm
